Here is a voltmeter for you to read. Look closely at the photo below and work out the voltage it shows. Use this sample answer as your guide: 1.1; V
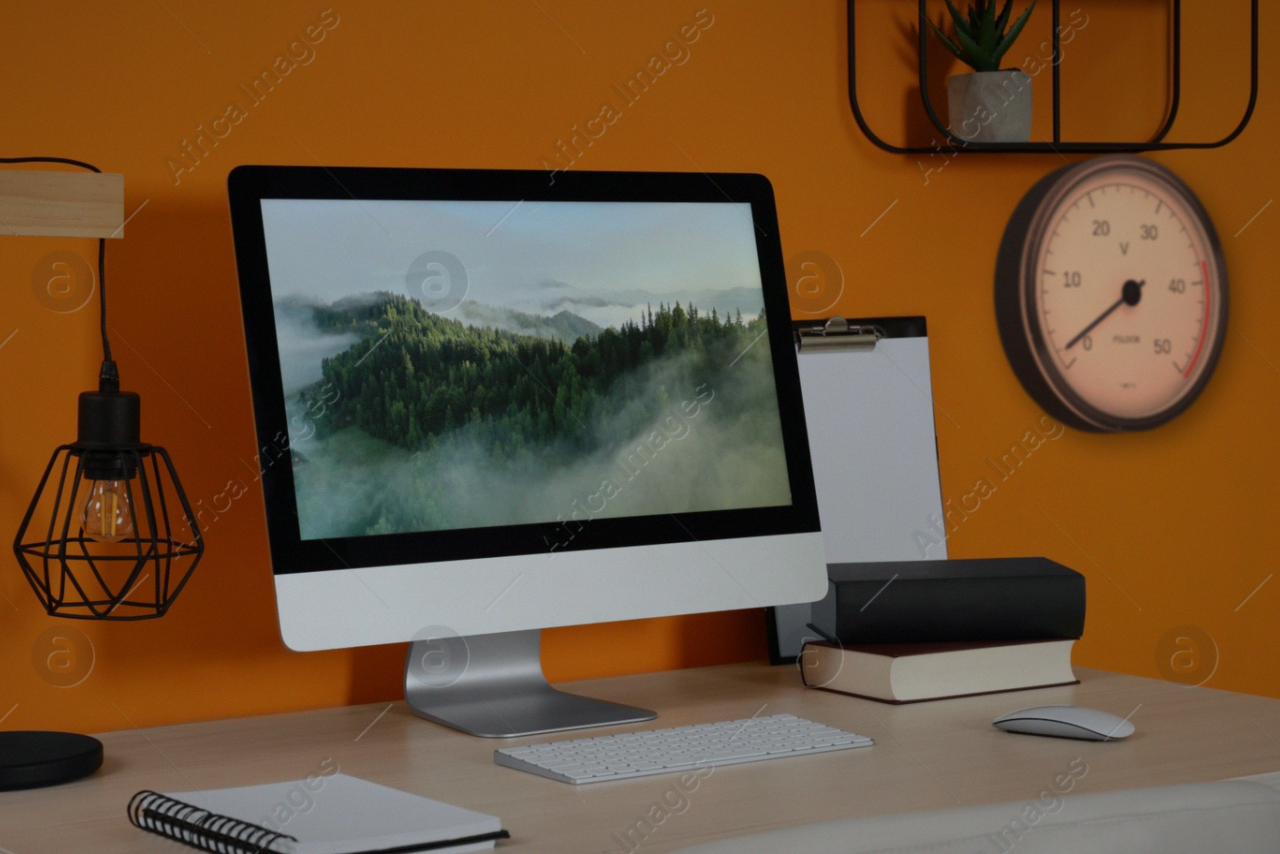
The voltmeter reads 2; V
